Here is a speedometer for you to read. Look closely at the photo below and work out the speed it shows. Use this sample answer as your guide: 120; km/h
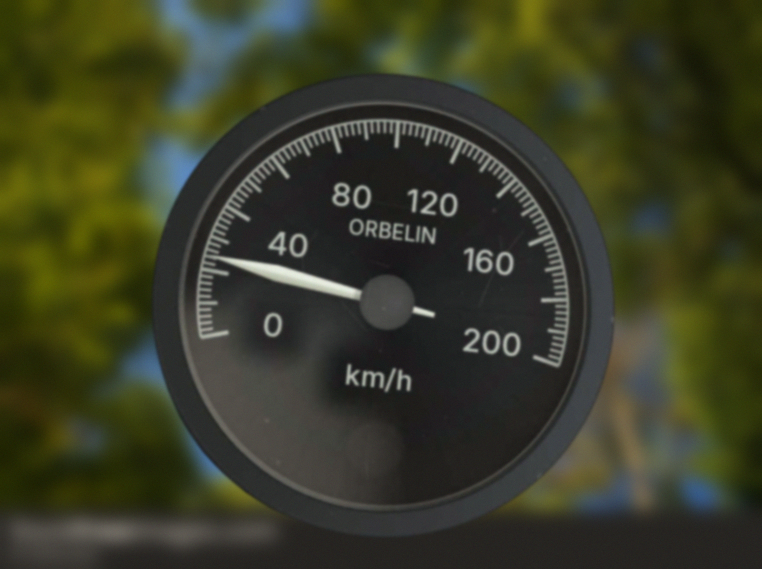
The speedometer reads 24; km/h
